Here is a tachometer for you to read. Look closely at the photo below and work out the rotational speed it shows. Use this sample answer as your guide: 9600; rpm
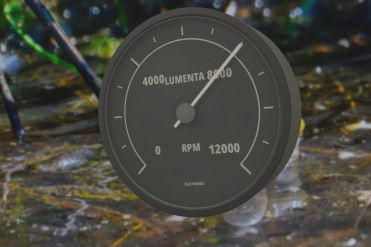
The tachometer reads 8000; rpm
